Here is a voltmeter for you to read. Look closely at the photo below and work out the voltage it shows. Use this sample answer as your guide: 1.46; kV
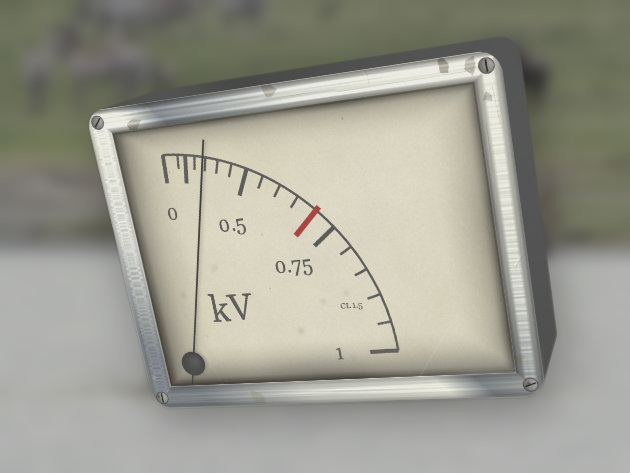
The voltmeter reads 0.35; kV
